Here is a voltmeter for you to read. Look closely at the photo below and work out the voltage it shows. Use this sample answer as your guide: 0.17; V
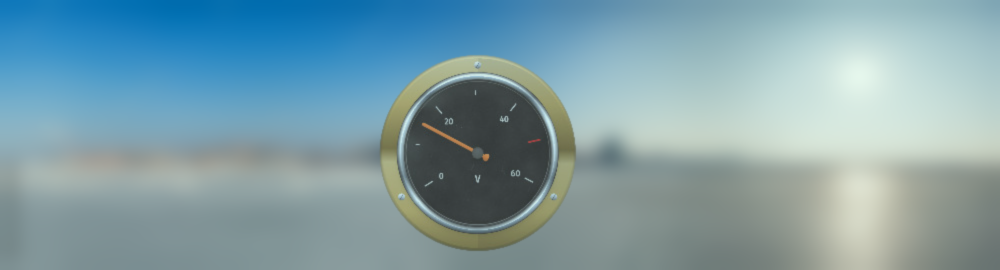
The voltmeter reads 15; V
